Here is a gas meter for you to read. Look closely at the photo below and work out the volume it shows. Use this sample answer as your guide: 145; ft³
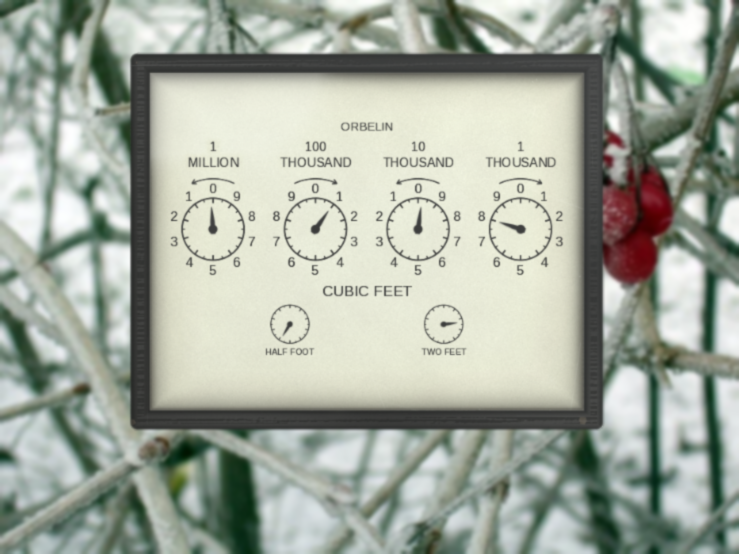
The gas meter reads 9800; ft³
